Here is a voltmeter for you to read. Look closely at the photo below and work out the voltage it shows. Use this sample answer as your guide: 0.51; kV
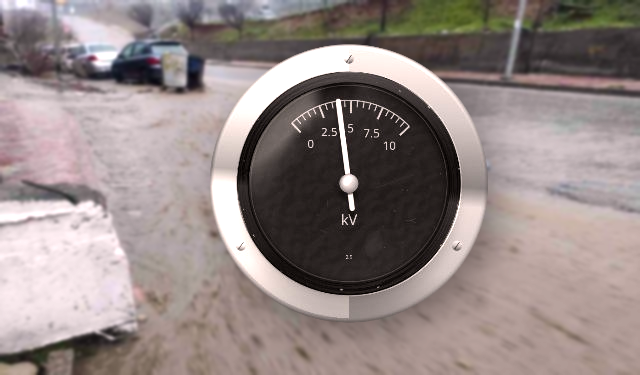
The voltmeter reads 4; kV
